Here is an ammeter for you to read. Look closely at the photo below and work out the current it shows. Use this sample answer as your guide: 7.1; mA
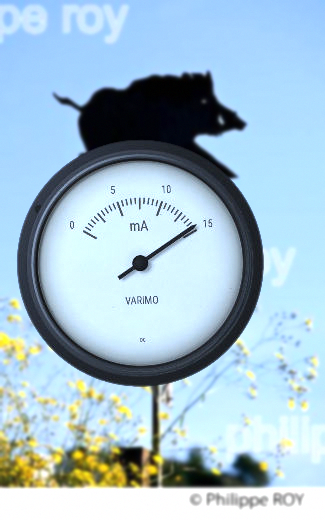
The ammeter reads 14.5; mA
